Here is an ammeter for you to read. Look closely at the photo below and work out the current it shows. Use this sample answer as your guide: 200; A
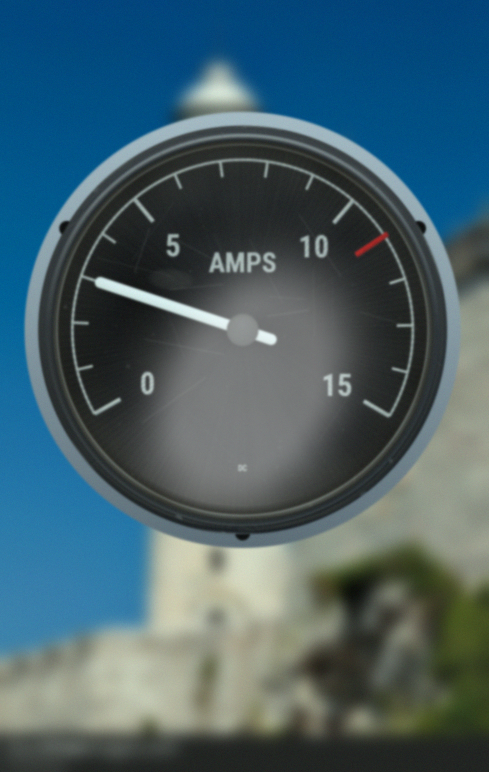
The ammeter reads 3; A
